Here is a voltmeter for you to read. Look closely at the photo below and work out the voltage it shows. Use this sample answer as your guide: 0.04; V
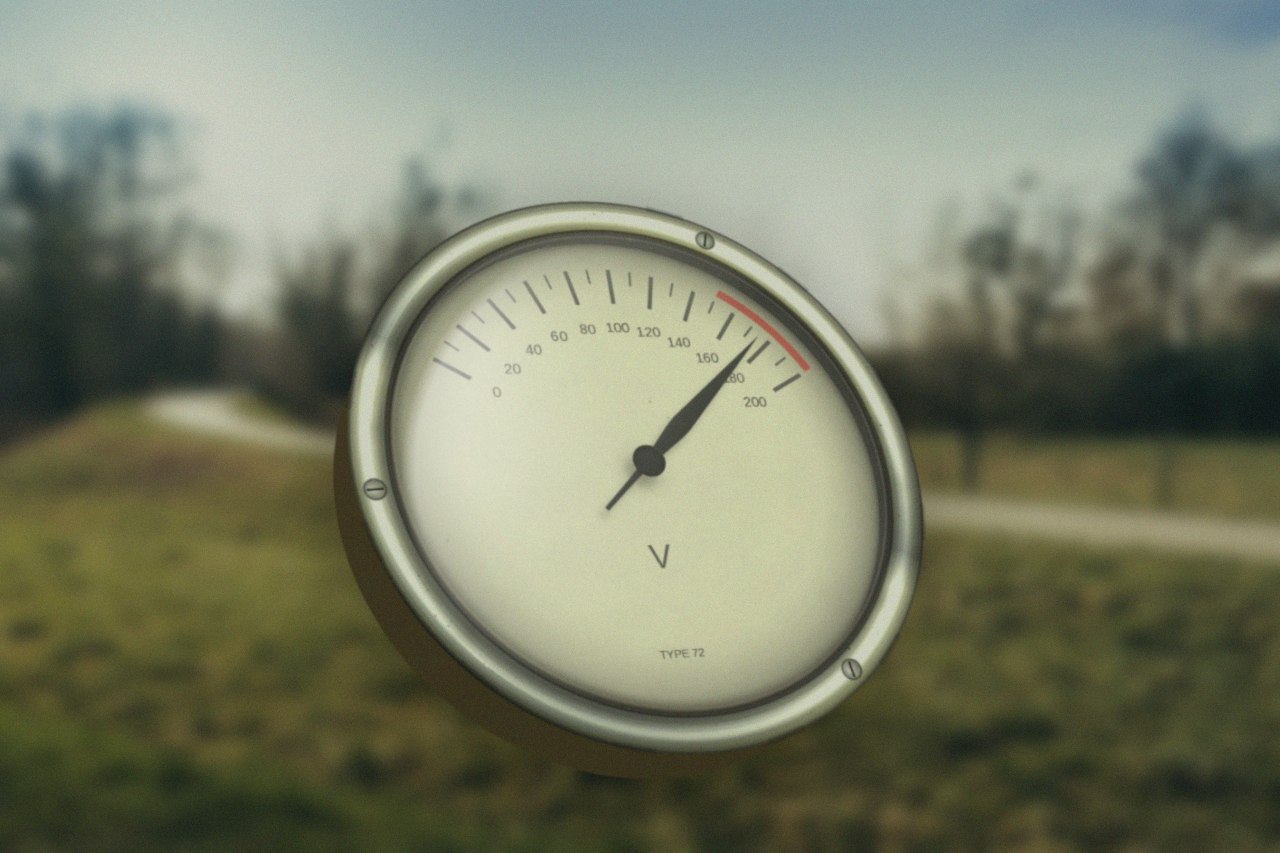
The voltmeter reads 175; V
